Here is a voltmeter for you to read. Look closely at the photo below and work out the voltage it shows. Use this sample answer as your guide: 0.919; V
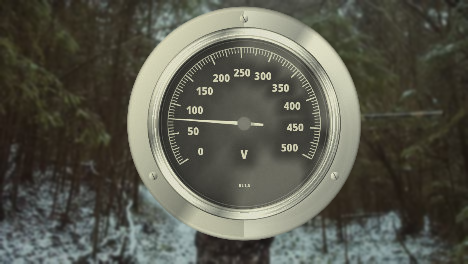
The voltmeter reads 75; V
